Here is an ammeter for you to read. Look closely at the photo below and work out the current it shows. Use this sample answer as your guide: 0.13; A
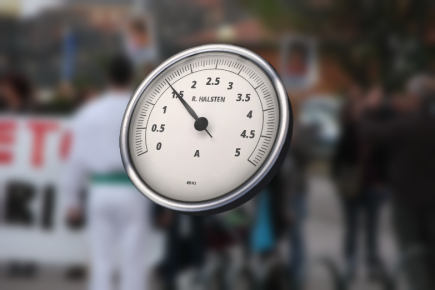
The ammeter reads 1.5; A
